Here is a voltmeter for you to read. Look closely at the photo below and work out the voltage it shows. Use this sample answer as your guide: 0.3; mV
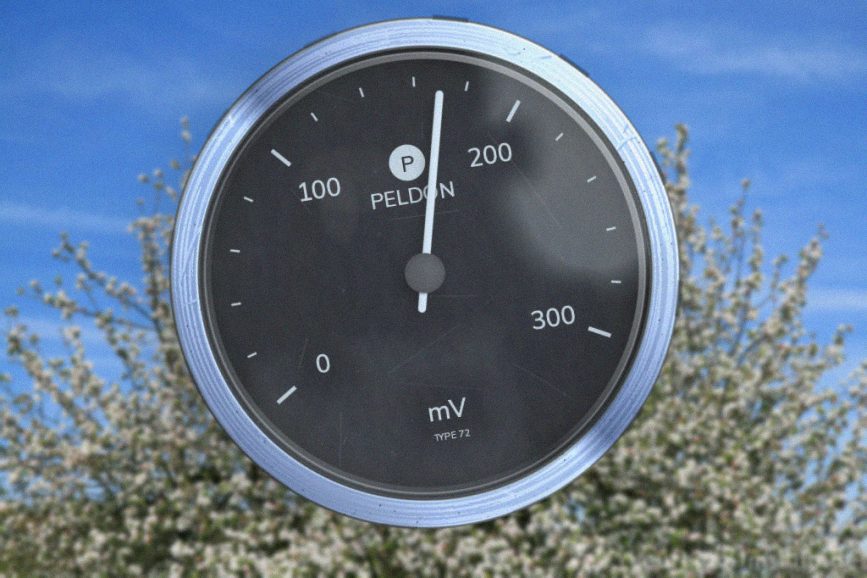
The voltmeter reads 170; mV
